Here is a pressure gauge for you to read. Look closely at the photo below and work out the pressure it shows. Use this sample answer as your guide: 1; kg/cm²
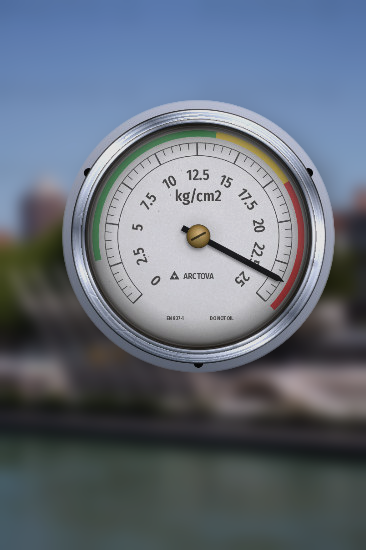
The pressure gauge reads 23.5; kg/cm²
